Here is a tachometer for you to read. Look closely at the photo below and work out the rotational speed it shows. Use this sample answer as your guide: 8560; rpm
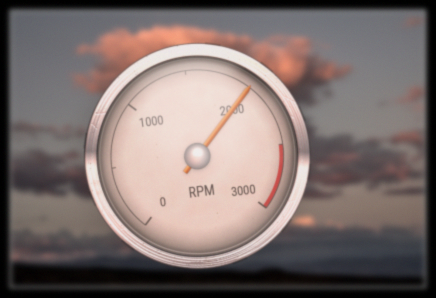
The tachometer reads 2000; rpm
